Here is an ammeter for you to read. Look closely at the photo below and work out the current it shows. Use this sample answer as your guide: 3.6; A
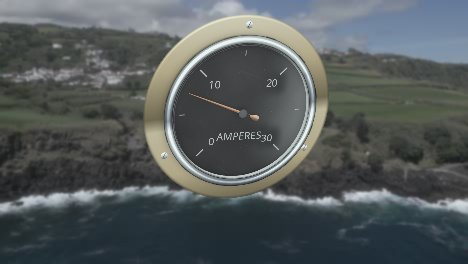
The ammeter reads 7.5; A
